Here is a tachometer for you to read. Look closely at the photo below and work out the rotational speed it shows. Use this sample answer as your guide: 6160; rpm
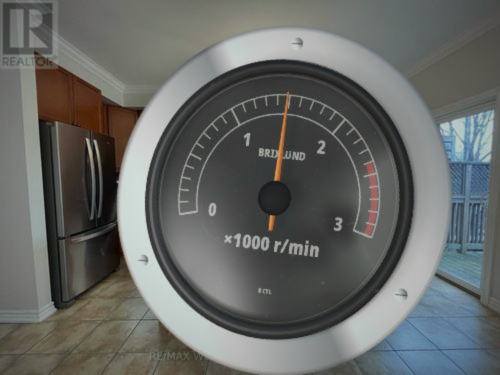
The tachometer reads 1500; rpm
